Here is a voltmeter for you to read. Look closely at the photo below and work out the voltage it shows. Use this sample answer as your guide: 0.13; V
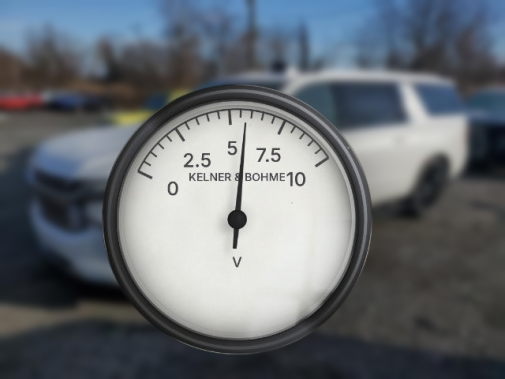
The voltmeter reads 5.75; V
